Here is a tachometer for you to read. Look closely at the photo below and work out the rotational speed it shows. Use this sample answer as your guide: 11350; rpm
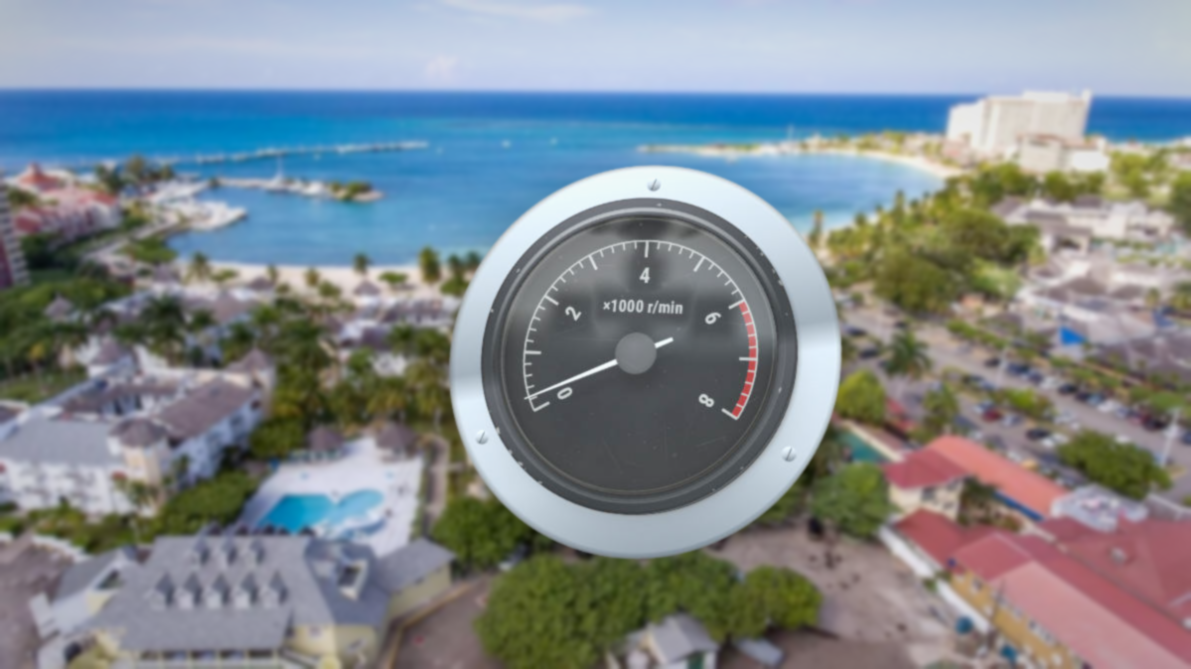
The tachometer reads 200; rpm
